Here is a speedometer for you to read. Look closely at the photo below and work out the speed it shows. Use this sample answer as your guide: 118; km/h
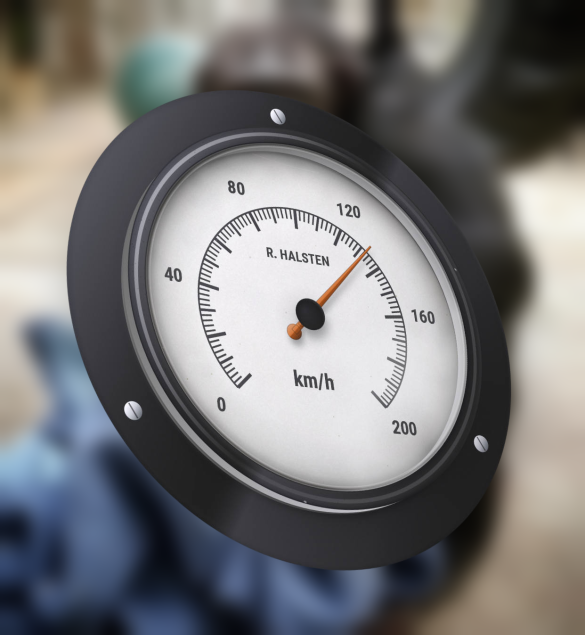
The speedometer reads 132; km/h
